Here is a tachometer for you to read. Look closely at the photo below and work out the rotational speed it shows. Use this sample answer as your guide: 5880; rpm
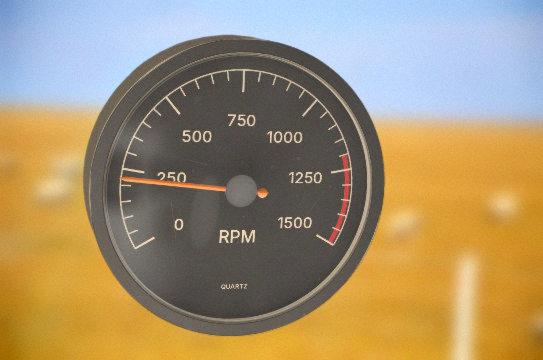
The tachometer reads 225; rpm
